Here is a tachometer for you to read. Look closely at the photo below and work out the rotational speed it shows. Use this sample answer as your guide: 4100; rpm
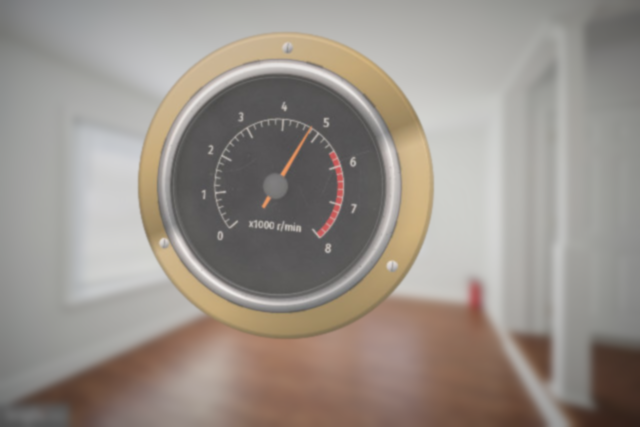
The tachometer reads 4800; rpm
